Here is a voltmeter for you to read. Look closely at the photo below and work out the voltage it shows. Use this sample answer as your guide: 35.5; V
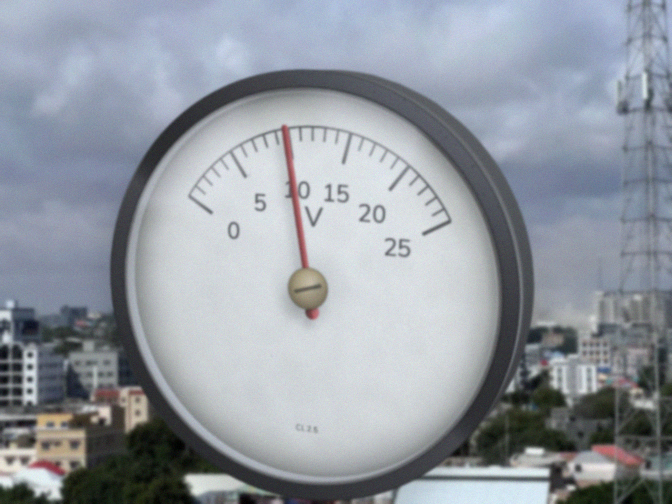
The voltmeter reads 10; V
